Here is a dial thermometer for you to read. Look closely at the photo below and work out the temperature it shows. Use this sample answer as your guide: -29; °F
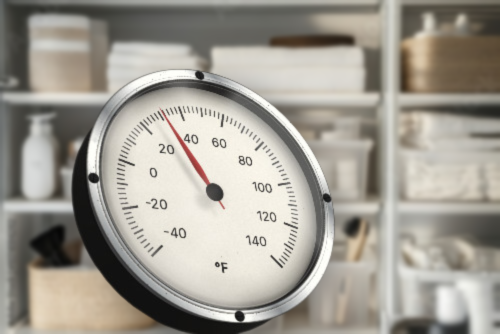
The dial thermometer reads 30; °F
